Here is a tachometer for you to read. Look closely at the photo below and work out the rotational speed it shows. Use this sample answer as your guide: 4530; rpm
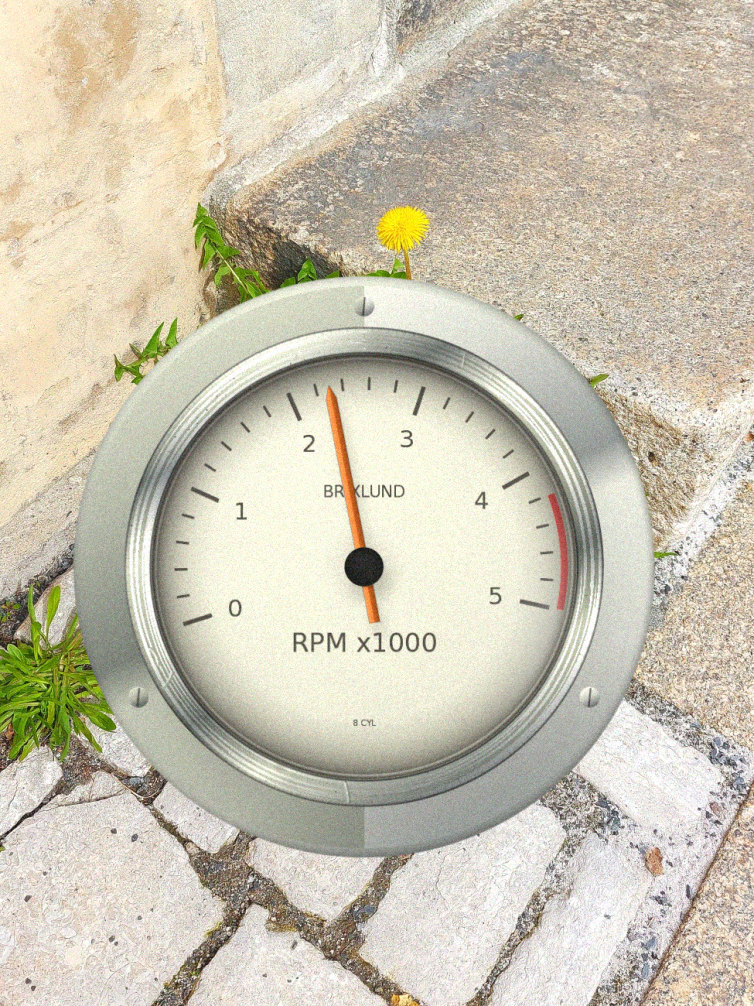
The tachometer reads 2300; rpm
